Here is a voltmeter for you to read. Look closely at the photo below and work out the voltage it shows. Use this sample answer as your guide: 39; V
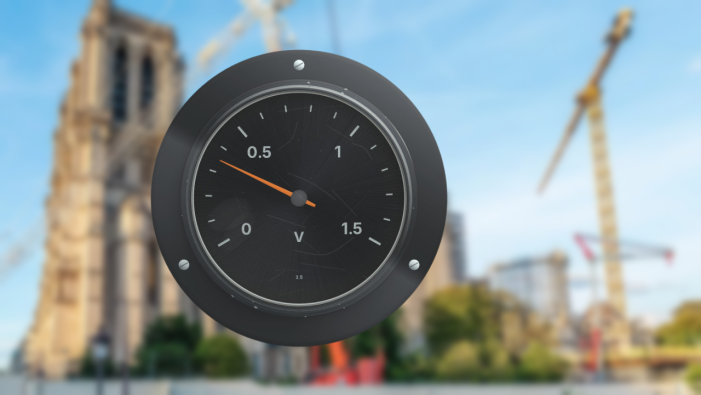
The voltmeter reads 0.35; V
